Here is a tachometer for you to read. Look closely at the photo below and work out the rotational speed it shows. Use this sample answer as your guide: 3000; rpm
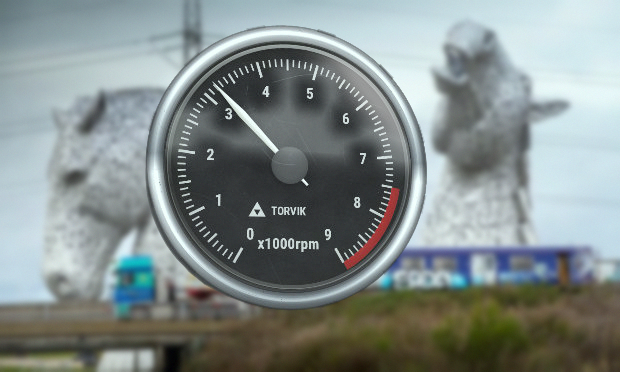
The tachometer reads 3200; rpm
